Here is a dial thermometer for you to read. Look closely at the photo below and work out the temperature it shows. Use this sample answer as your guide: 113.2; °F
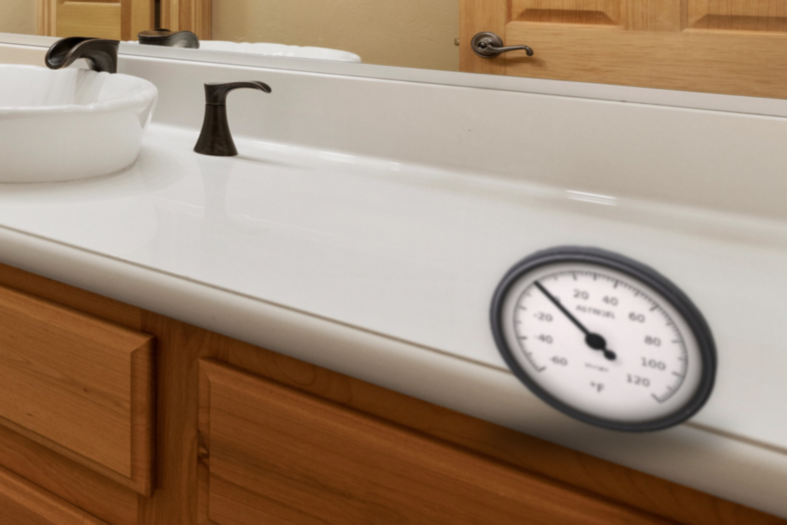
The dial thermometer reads 0; °F
